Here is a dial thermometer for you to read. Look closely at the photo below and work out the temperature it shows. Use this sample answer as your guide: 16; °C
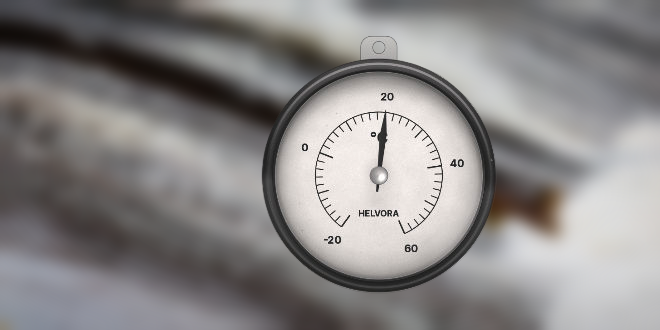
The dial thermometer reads 20; °C
